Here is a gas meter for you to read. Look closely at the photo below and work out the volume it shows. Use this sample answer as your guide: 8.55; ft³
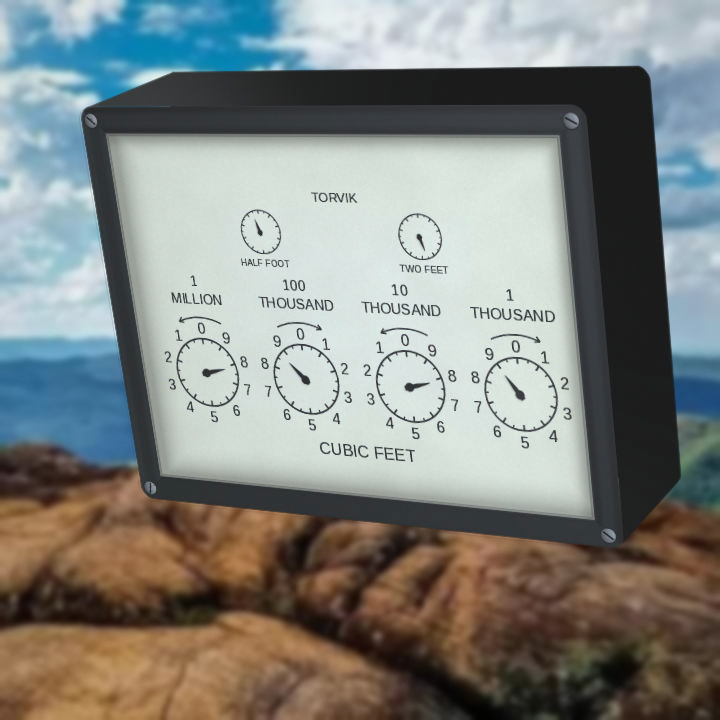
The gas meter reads 787900; ft³
